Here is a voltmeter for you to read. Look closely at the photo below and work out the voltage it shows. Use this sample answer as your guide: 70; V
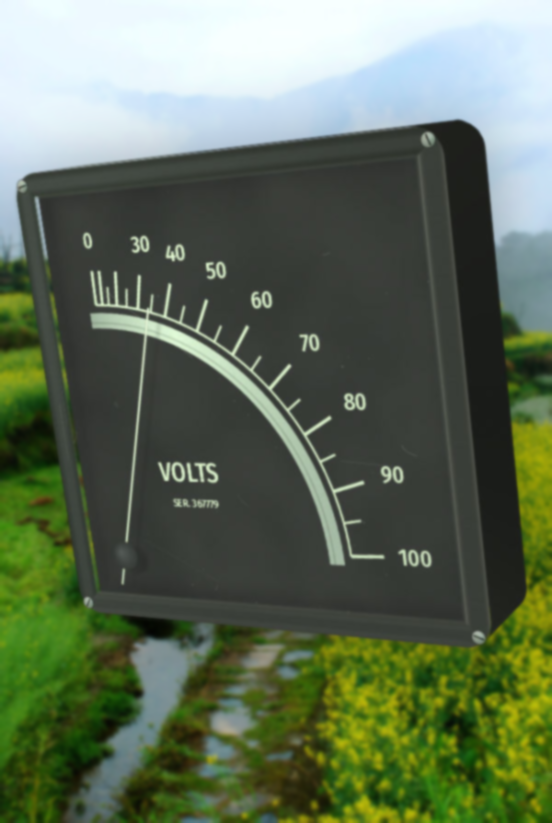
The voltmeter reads 35; V
